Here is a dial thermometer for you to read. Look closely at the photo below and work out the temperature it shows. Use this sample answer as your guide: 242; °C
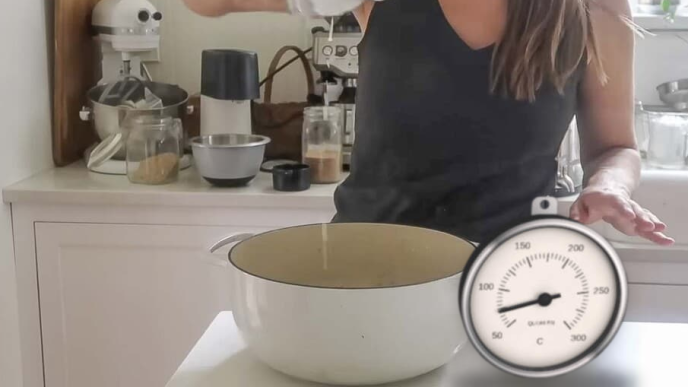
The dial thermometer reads 75; °C
